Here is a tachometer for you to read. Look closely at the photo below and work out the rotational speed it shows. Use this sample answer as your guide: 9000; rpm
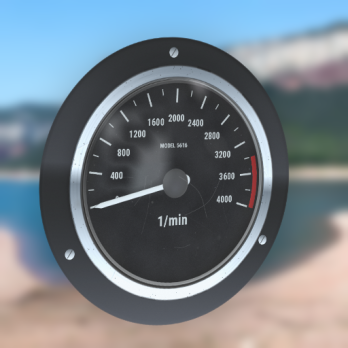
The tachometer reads 0; rpm
